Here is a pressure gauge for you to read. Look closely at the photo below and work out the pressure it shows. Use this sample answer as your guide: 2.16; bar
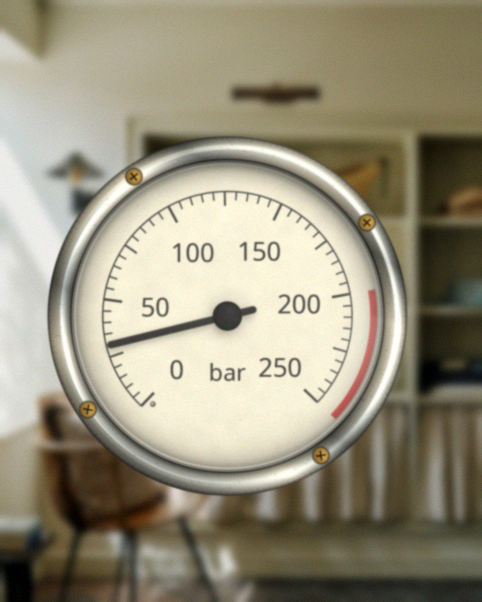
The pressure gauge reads 30; bar
